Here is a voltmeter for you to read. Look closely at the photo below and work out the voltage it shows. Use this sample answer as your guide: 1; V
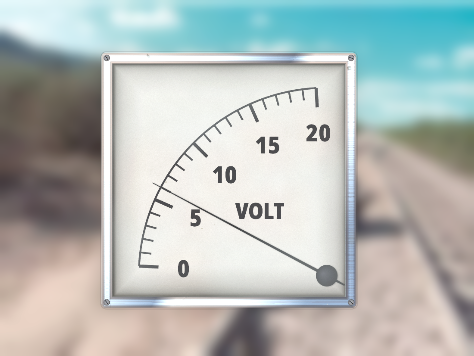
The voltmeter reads 6; V
